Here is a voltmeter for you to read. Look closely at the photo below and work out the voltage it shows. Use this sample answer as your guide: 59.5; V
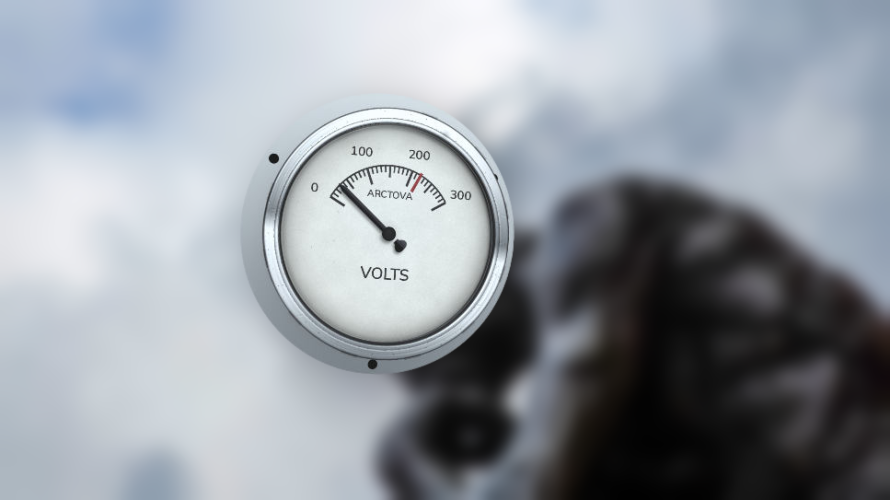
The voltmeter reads 30; V
